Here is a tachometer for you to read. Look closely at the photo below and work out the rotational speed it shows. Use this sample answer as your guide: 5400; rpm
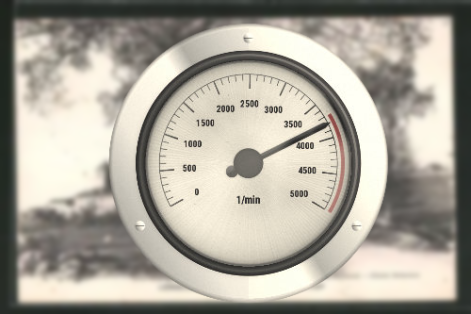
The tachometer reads 3800; rpm
